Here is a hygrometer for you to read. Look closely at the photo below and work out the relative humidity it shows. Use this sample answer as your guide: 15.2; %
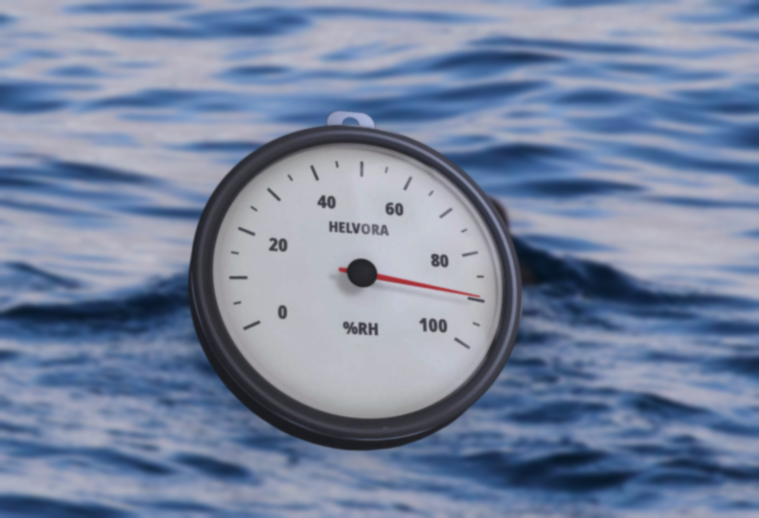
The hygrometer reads 90; %
